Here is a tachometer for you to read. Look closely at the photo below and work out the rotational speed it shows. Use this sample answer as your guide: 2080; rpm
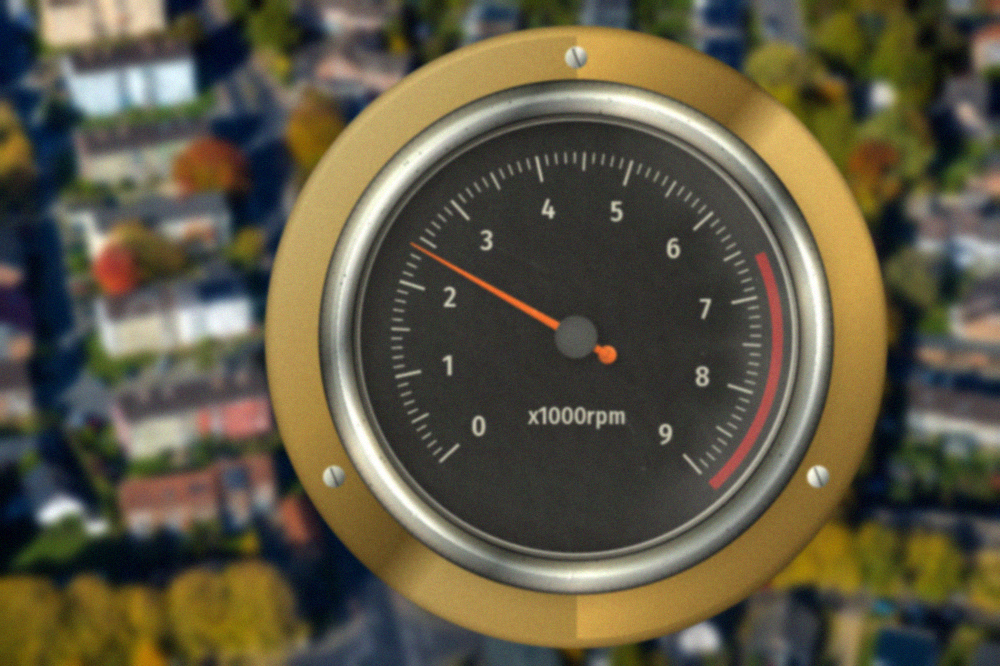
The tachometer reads 2400; rpm
